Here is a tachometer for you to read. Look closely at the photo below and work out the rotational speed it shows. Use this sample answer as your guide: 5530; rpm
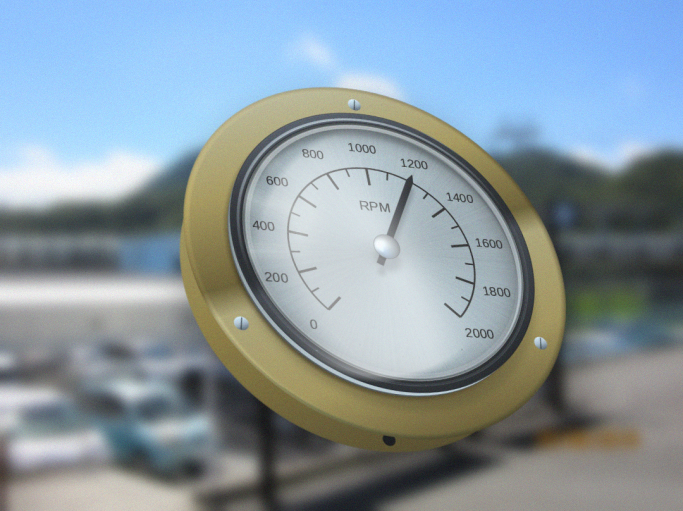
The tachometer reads 1200; rpm
